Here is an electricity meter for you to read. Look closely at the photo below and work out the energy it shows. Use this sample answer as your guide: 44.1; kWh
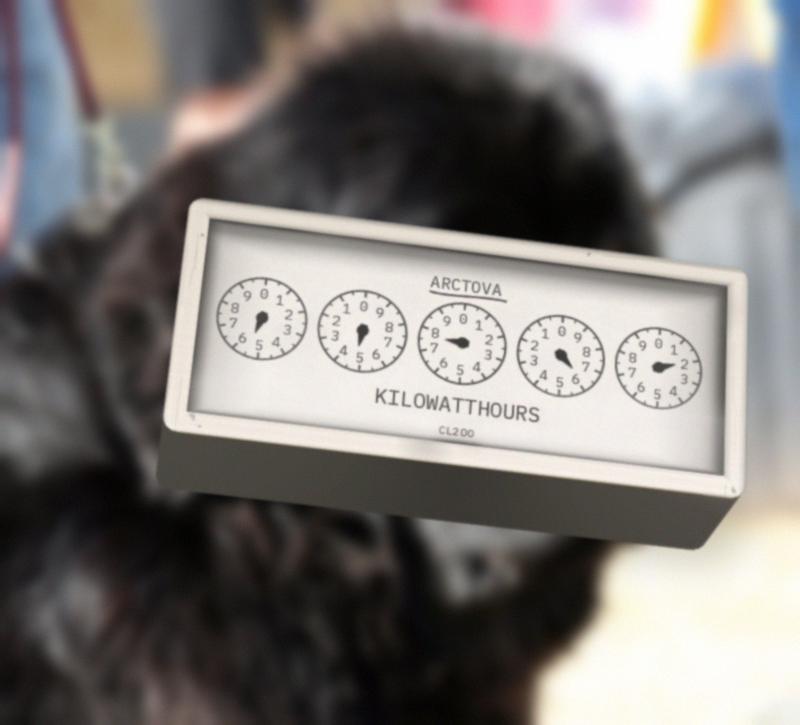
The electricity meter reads 54762; kWh
